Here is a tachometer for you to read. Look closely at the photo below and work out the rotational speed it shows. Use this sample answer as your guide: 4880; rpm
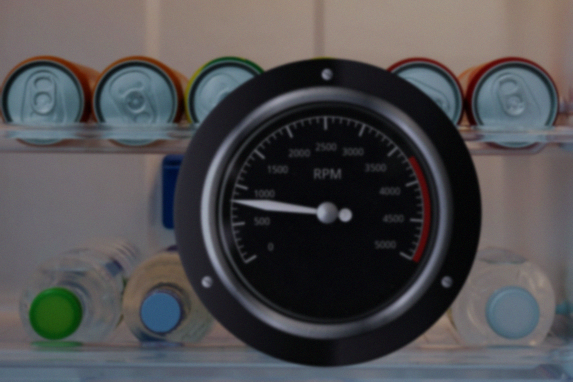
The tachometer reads 800; rpm
